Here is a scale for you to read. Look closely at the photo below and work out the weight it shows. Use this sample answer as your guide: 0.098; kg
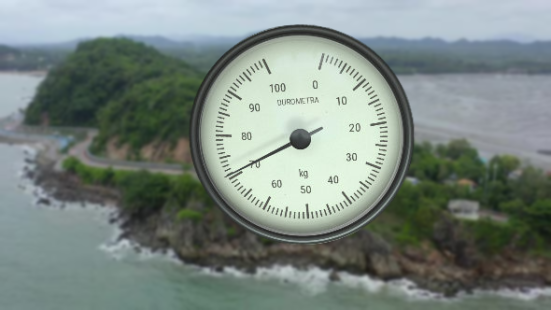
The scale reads 71; kg
